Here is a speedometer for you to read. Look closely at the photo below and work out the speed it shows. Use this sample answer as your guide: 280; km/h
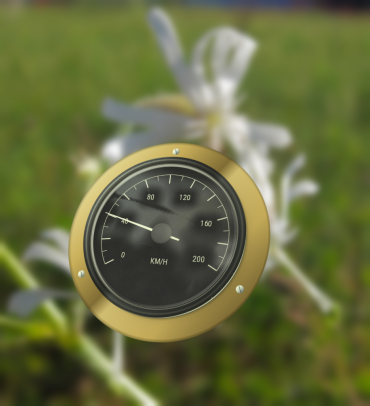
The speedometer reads 40; km/h
